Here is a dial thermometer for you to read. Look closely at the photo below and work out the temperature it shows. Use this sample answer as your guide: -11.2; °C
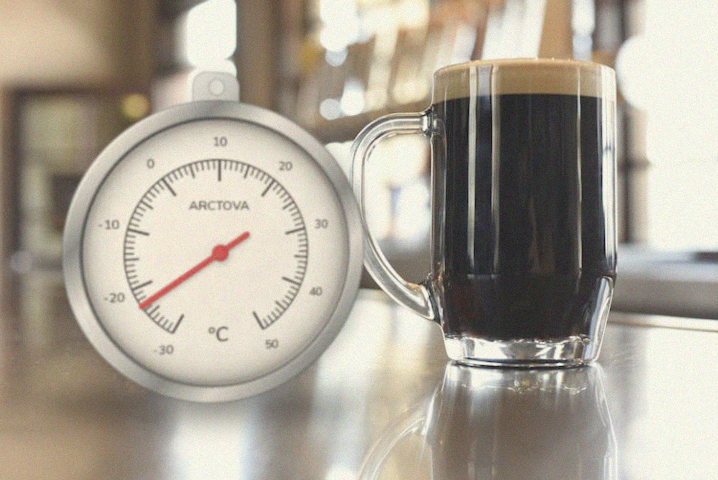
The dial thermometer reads -23; °C
